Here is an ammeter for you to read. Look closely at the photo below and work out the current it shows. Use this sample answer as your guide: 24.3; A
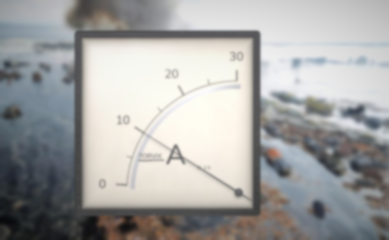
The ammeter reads 10; A
